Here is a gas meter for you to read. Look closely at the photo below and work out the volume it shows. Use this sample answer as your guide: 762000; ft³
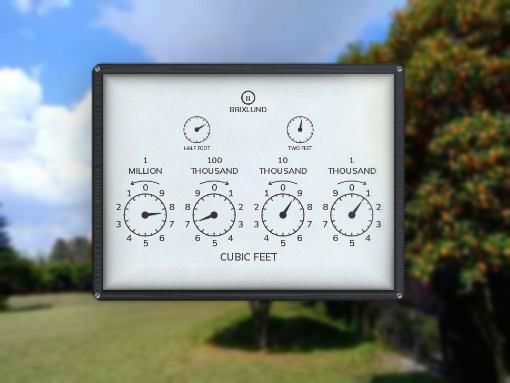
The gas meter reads 769100; ft³
